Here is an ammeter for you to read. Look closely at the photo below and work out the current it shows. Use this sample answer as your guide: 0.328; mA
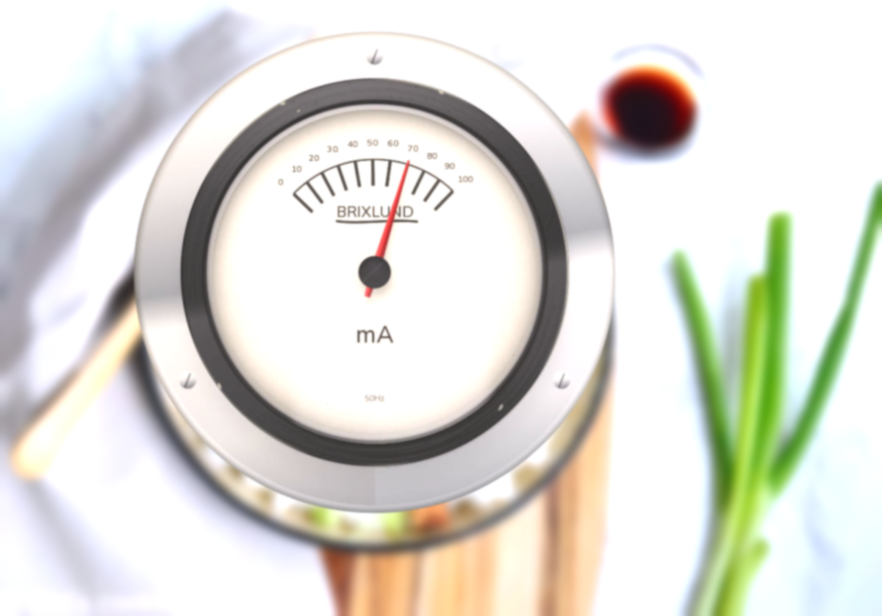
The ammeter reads 70; mA
